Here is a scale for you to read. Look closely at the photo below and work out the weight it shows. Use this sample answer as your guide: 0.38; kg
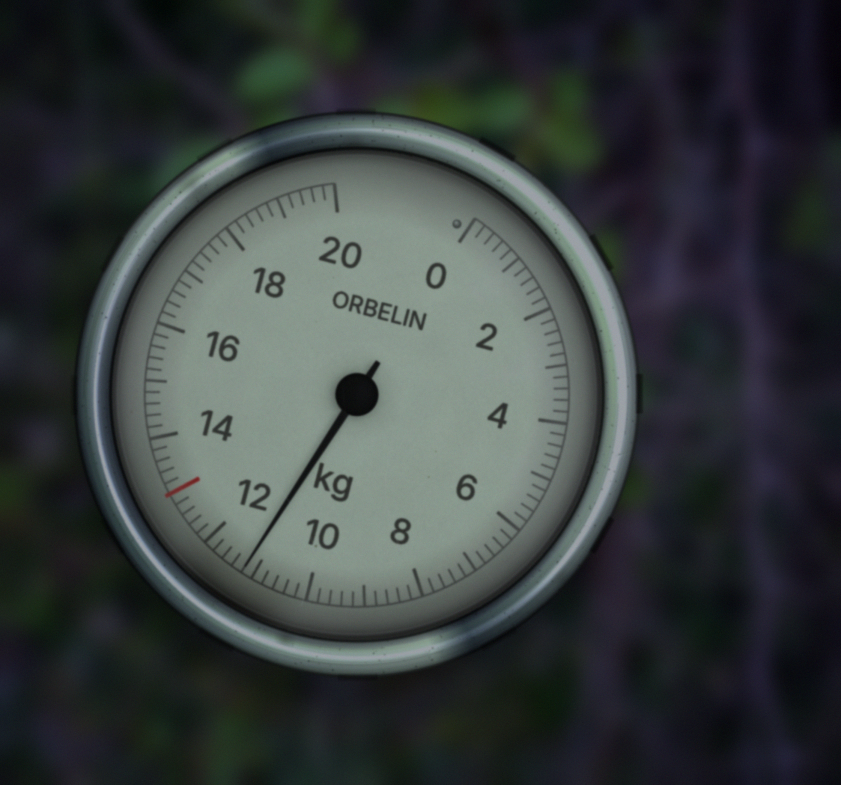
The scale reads 11.2; kg
